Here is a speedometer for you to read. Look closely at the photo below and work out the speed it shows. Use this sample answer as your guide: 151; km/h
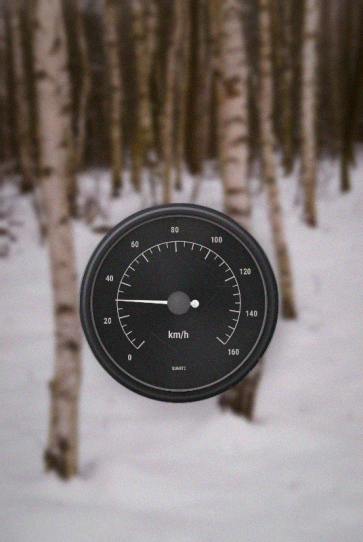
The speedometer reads 30; km/h
